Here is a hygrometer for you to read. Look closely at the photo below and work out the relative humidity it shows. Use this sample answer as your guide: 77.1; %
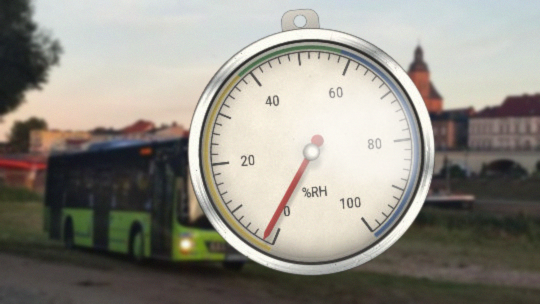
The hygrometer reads 2; %
